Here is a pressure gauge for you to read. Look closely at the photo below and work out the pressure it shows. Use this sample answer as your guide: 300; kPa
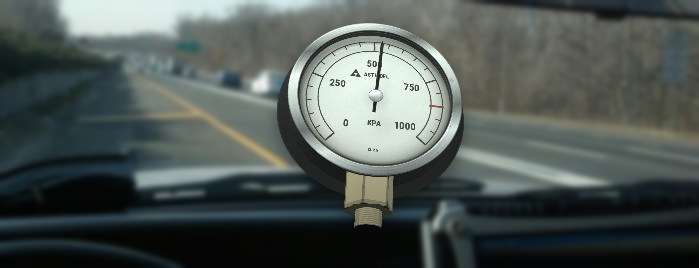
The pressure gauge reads 525; kPa
